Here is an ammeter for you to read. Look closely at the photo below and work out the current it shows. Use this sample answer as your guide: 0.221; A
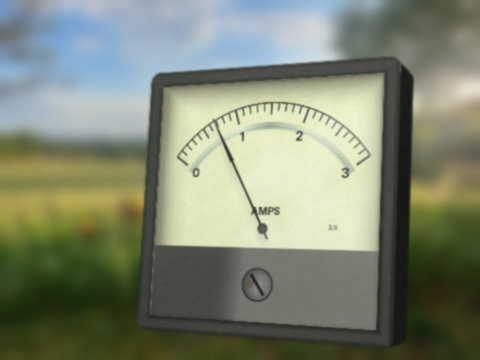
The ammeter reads 0.7; A
